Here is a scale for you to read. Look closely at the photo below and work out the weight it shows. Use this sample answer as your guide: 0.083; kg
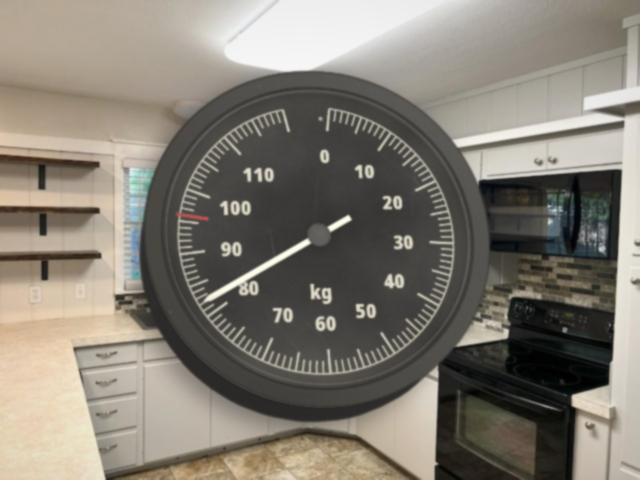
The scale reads 82; kg
